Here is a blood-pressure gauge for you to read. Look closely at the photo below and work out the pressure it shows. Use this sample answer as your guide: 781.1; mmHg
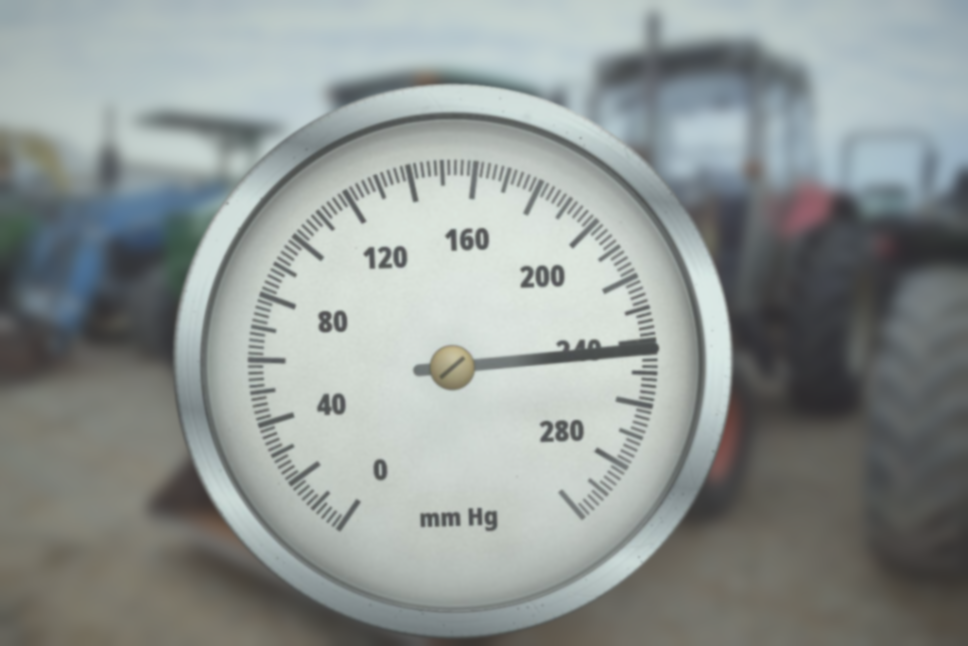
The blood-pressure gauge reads 242; mmHg
